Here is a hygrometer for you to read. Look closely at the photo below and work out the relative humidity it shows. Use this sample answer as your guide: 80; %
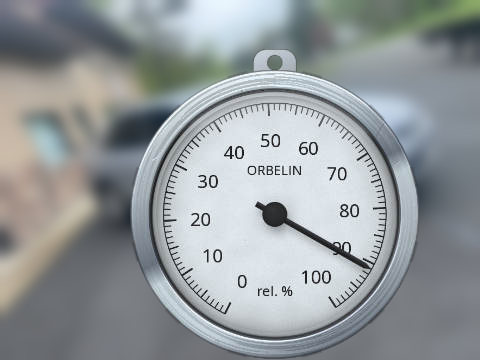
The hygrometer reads 91; %
